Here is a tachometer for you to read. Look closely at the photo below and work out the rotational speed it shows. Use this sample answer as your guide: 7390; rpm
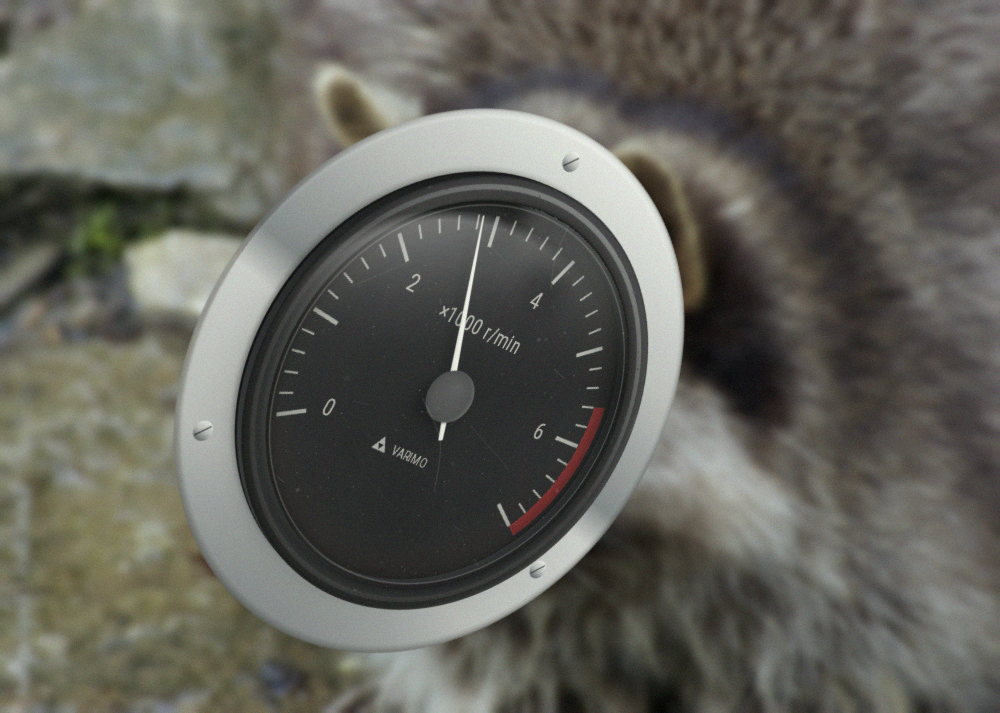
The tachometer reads 2800; rpm
